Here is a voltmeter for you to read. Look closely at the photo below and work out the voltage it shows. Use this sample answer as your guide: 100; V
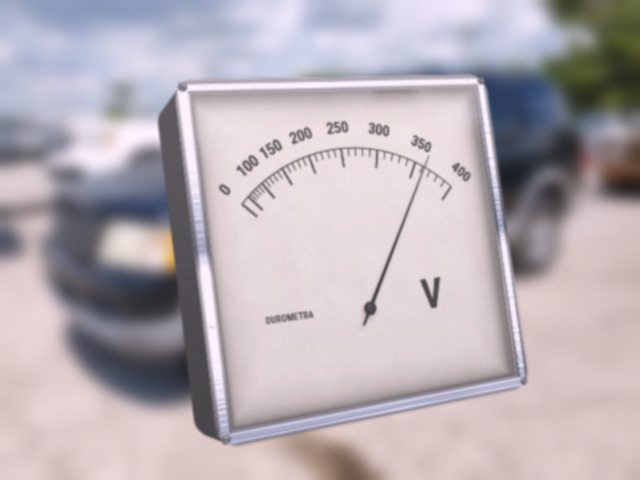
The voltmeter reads 360; V
